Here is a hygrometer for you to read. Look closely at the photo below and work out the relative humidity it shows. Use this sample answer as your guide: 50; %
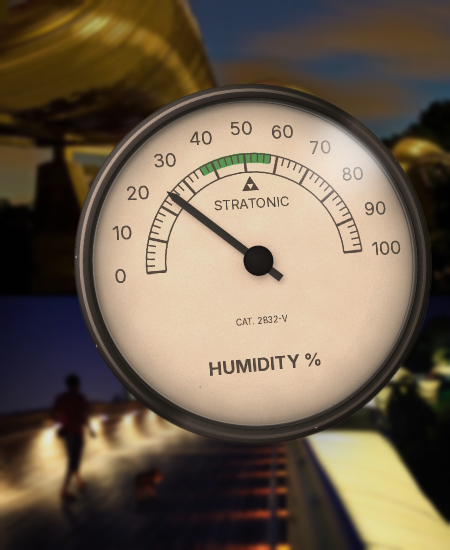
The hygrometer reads 24; %
